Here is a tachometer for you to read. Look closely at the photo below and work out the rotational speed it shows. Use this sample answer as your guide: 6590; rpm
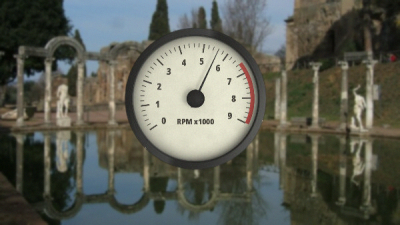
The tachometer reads 5600; rpm
